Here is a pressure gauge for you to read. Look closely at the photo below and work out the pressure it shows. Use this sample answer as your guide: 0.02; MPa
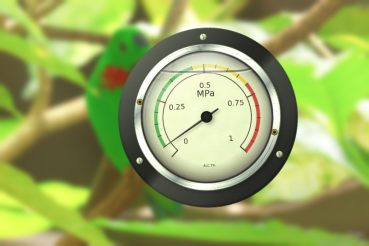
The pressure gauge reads 0.05; MPa
